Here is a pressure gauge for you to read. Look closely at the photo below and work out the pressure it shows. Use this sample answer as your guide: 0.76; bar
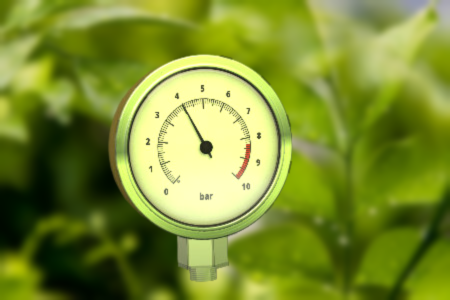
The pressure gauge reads 4; bar
